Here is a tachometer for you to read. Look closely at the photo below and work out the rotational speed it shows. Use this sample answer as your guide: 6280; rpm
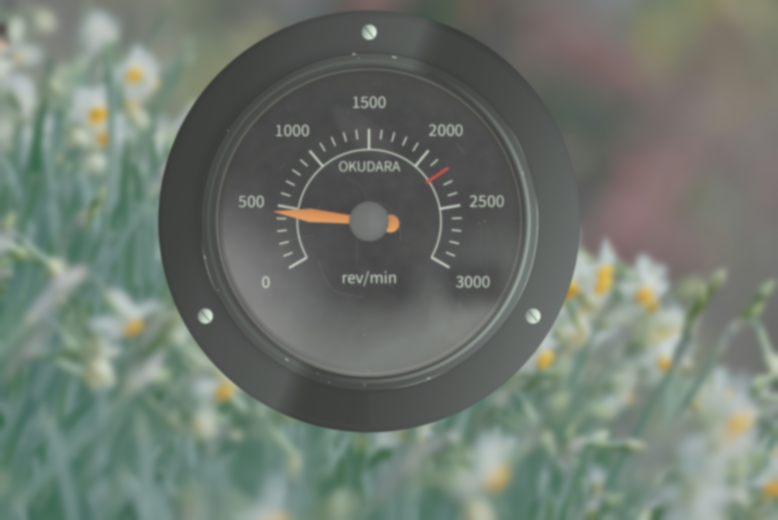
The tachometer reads 450; rpm
